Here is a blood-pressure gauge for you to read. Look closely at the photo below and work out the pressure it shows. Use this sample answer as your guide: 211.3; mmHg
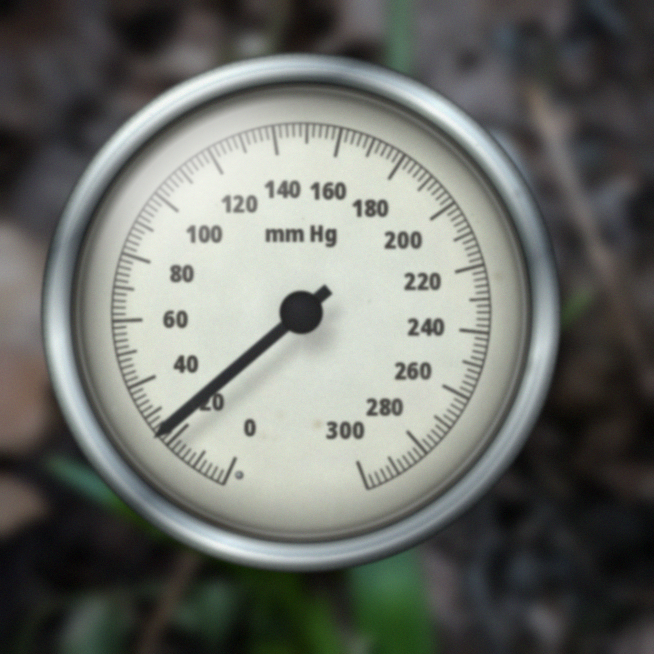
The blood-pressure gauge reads 24; mmHg
